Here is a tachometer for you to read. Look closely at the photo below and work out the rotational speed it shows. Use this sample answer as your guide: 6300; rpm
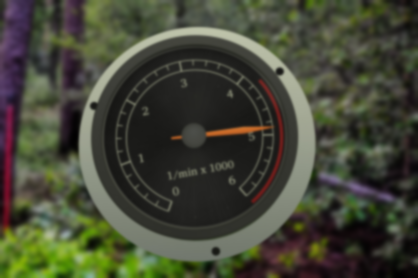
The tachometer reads 4900; rpm
